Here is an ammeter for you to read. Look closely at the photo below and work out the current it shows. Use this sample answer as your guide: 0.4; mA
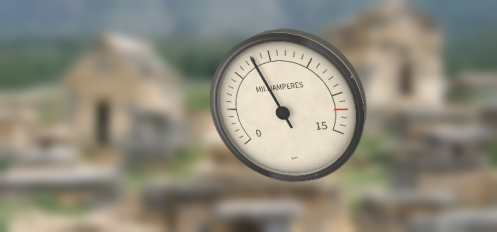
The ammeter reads 6.5; mA
